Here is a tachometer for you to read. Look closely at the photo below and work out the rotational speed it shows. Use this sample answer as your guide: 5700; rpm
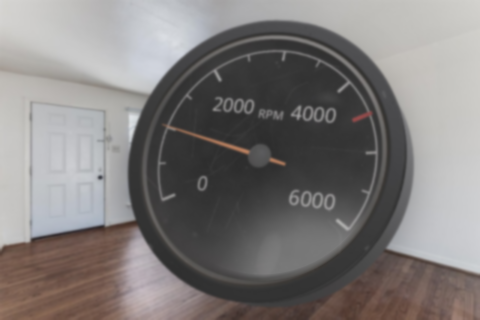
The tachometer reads 1000; rpm
